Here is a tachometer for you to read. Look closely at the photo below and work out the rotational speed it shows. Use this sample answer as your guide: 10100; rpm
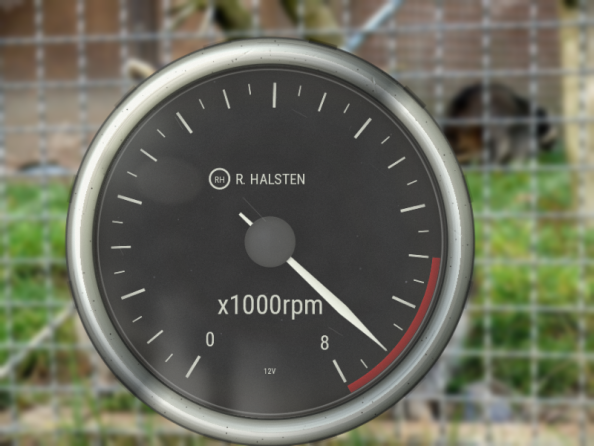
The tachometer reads 7500; rpm
